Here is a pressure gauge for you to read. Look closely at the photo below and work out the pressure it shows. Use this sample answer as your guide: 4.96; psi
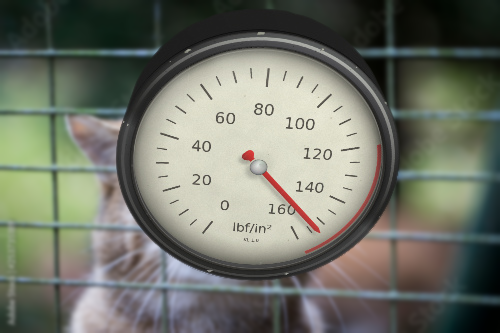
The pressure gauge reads 152.5; psi
